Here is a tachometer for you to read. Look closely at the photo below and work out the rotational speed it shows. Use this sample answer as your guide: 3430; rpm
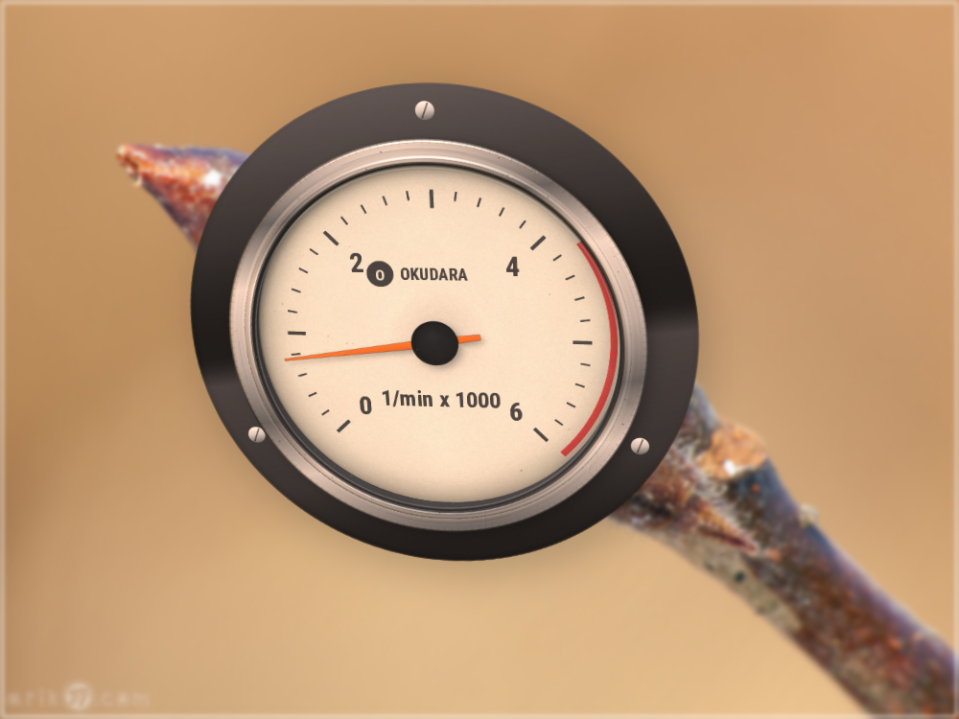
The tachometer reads 800; rpm
